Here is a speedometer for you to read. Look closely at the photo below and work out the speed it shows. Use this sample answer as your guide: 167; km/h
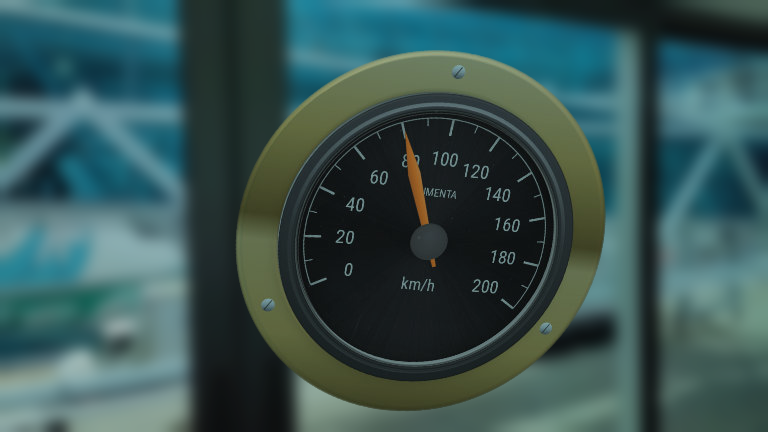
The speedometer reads 80; km/h
